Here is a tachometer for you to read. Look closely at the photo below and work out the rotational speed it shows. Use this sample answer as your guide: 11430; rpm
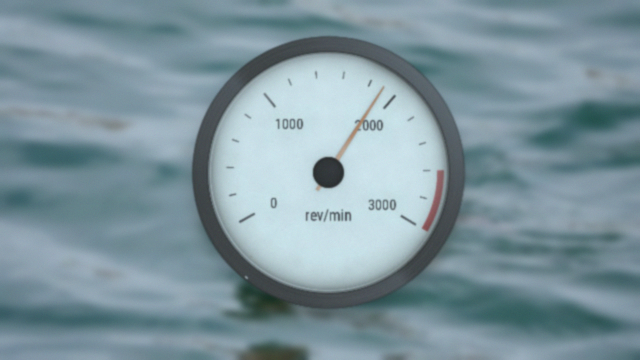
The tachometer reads 1900; rpm
